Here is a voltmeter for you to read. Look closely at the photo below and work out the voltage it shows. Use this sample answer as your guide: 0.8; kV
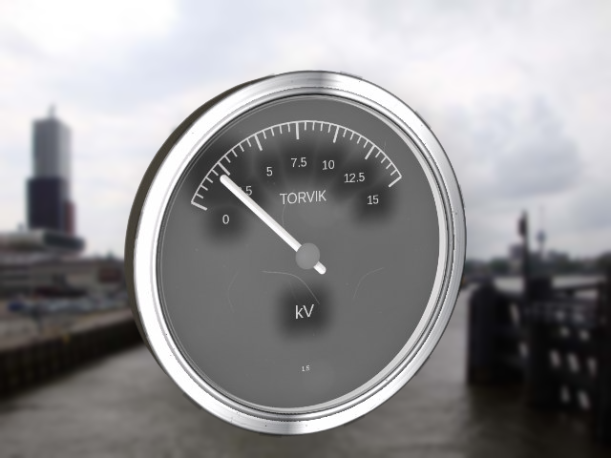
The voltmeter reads 2; kV
